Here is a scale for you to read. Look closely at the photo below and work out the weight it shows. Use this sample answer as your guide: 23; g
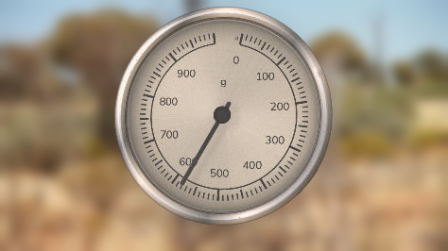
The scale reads 580; g
